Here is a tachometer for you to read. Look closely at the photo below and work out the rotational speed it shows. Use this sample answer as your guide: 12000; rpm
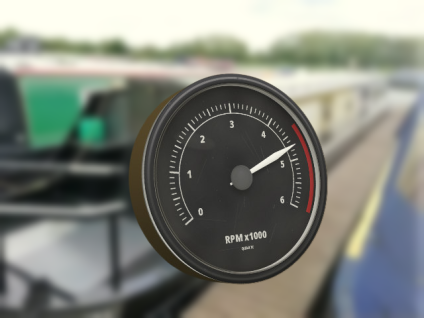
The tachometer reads 4700; rpm
